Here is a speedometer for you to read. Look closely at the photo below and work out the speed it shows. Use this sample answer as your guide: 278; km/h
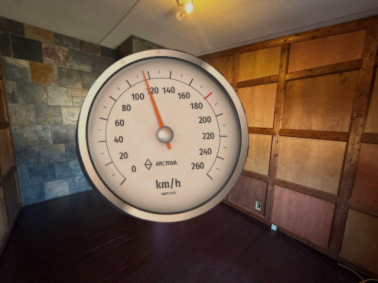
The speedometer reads 115; km/h
